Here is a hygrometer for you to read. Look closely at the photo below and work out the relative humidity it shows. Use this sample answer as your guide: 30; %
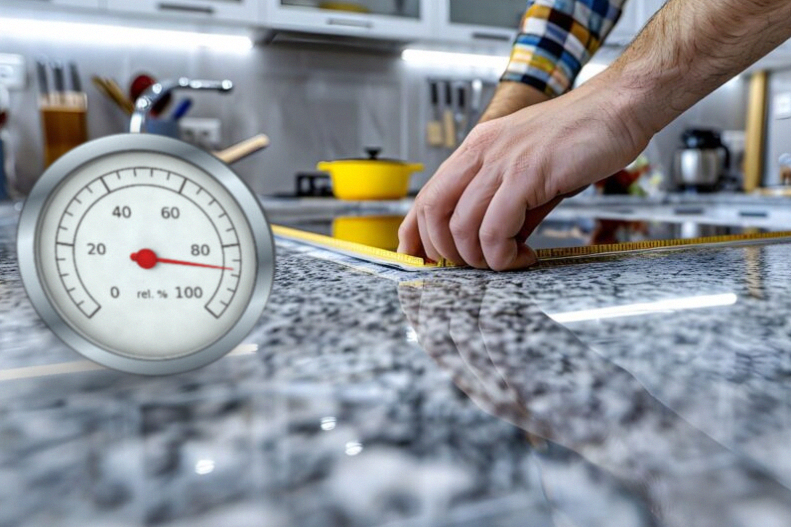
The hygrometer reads 86; %
